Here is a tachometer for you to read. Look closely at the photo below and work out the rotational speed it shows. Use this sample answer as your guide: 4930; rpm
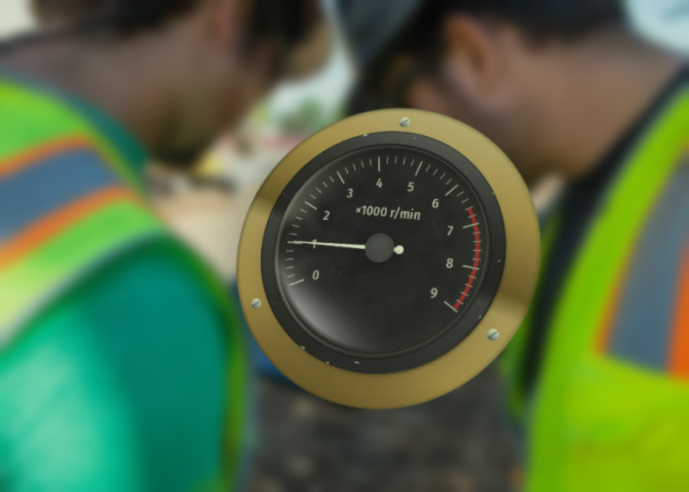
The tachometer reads 1000; rpm
